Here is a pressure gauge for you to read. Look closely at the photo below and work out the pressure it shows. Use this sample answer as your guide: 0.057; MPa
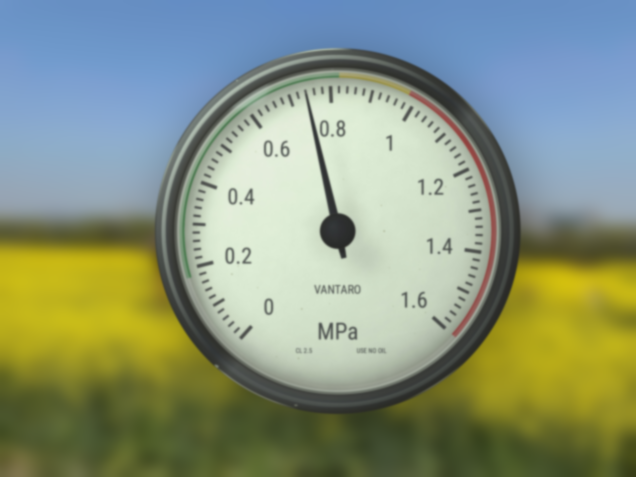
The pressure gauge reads 0.74; MPa
